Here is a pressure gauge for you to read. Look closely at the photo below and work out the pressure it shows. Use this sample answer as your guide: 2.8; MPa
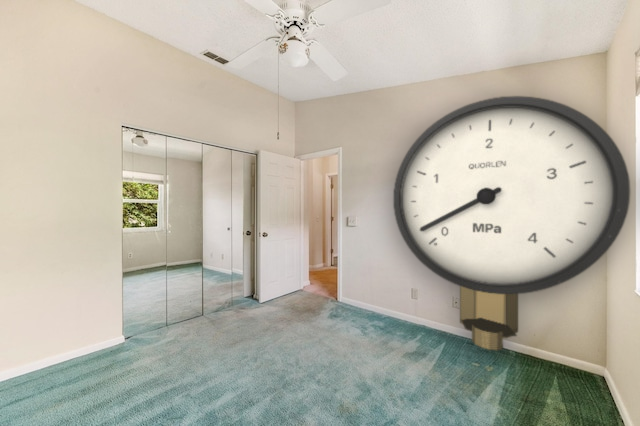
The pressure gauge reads 0.2; MPa
